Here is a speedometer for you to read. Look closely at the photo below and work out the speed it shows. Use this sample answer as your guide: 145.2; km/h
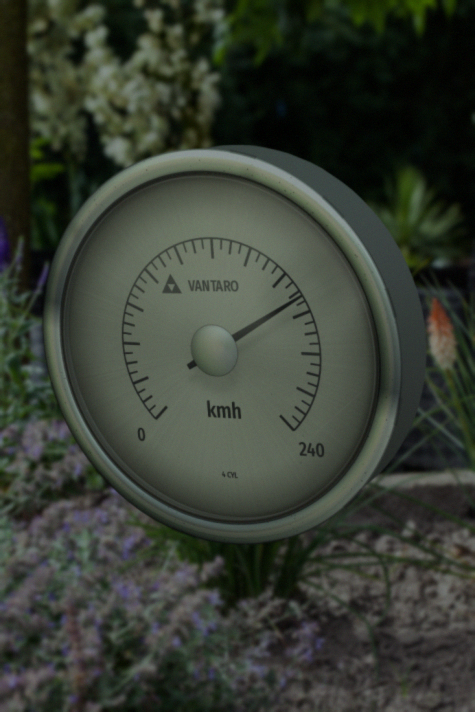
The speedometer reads 172.5; km/h
